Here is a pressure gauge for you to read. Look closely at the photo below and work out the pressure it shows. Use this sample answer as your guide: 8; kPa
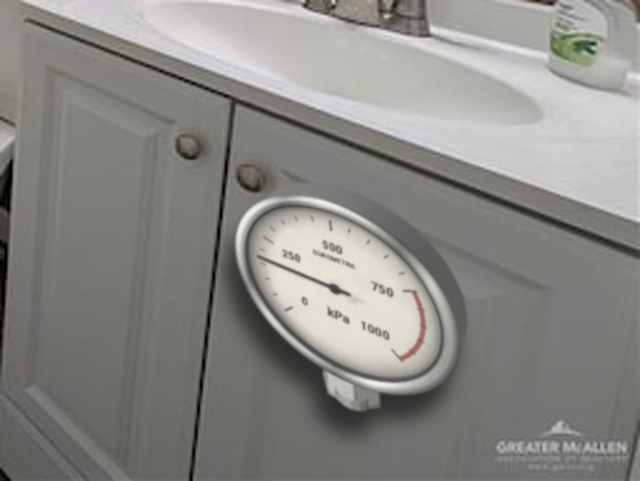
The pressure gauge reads 175; kPa
